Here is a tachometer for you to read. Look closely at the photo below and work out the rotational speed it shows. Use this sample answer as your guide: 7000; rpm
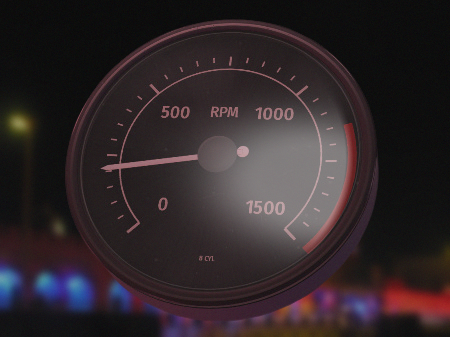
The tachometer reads 200; rpm
